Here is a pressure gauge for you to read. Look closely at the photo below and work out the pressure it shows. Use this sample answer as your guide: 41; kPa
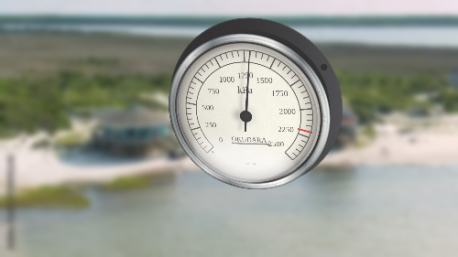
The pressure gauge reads 1300; kPa
